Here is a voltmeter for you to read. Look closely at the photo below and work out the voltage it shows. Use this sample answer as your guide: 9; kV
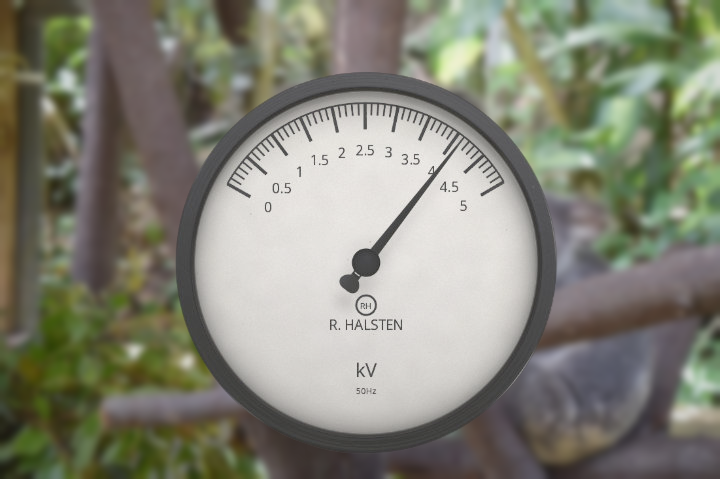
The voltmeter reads 4.1; kV
